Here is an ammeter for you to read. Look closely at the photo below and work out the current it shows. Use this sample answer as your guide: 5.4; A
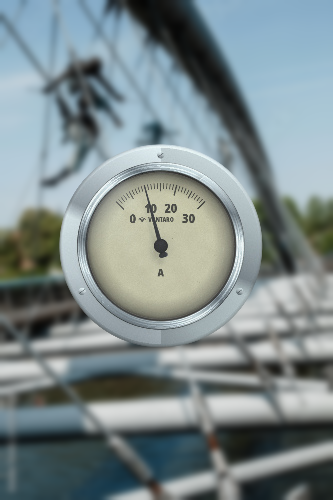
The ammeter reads 10; A
